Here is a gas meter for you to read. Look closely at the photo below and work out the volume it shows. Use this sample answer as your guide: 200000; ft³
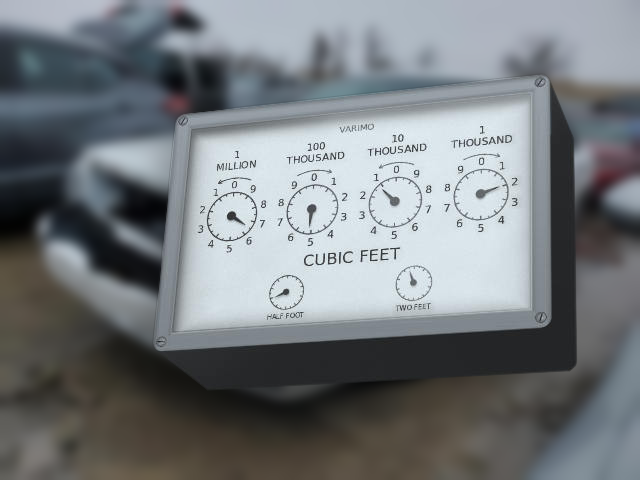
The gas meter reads 651200; ft³
